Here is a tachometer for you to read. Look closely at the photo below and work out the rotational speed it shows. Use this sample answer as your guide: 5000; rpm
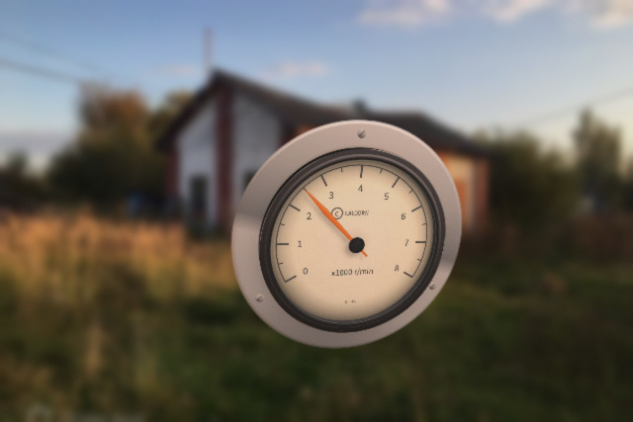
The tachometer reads 2500; rpm
